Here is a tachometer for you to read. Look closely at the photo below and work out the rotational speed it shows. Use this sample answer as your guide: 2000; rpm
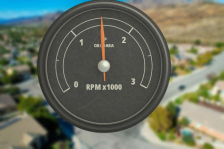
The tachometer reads 1500; rpm
